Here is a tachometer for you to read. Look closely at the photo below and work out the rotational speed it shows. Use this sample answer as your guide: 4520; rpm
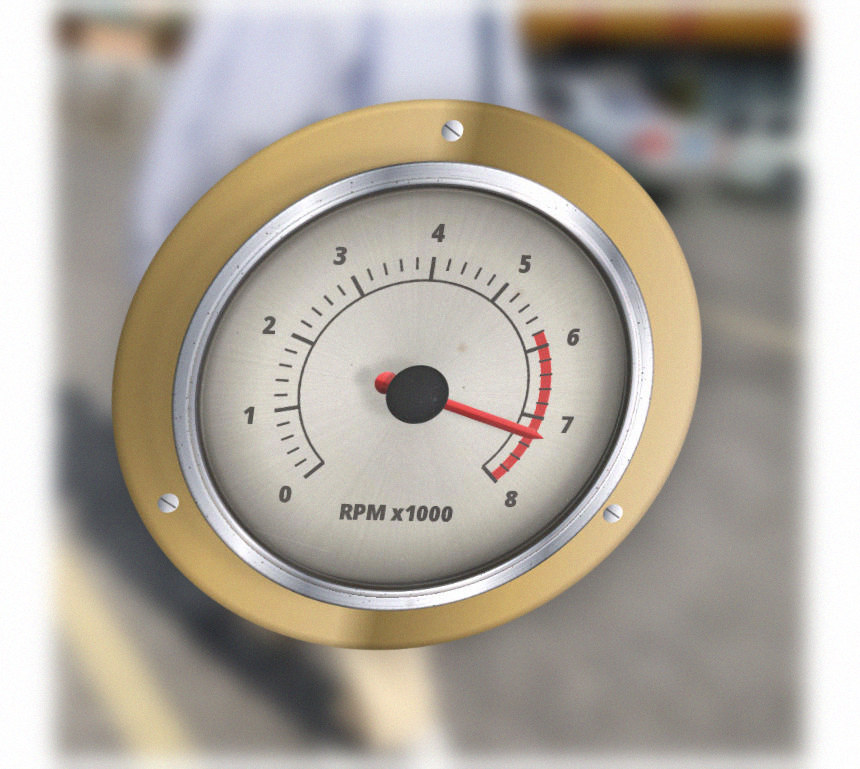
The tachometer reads 7200; rpm
